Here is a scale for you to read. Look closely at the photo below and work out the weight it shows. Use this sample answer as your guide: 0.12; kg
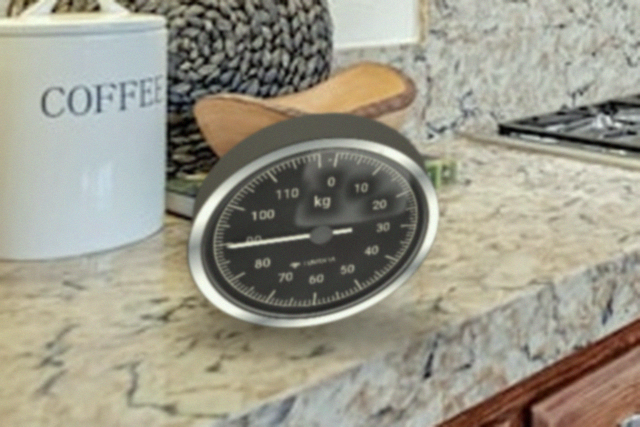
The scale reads 90; kg
